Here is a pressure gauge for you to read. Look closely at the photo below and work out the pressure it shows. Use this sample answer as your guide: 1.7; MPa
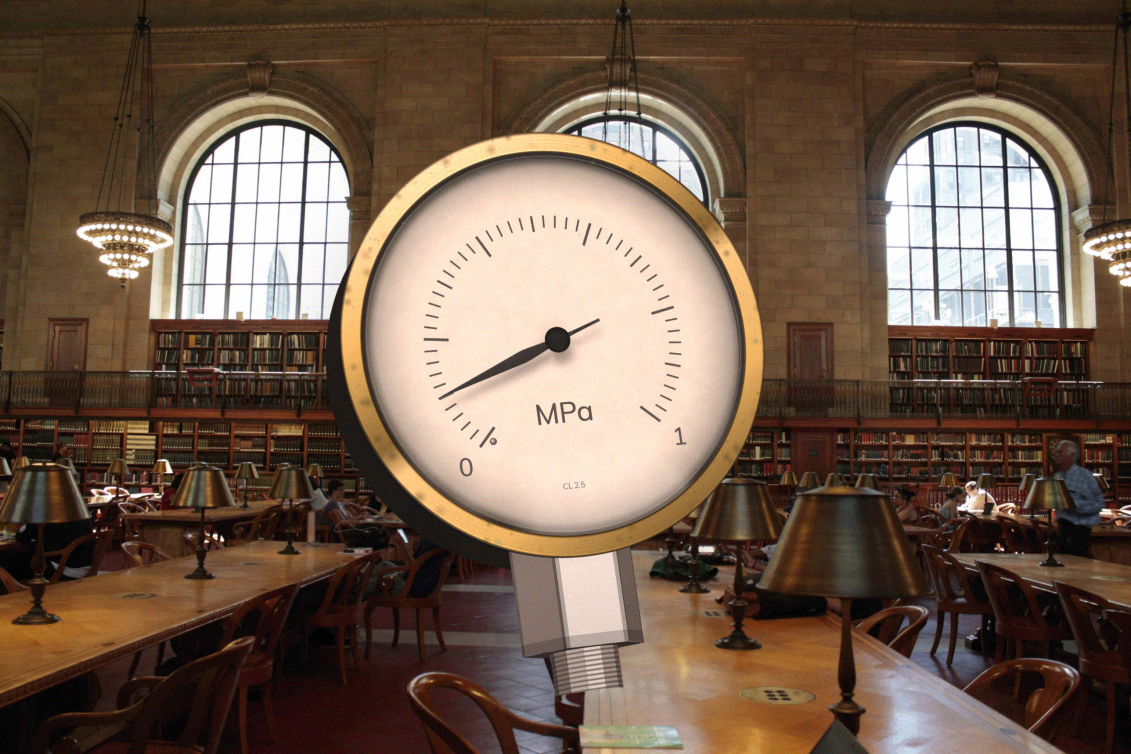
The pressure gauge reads 0.1; MPa
